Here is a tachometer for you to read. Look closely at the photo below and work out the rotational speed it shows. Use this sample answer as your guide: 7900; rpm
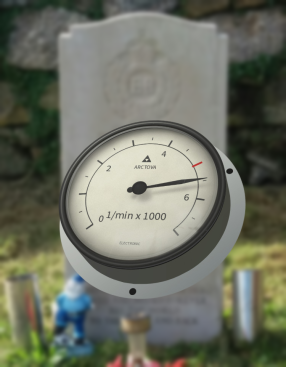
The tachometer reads 5500; rpm
